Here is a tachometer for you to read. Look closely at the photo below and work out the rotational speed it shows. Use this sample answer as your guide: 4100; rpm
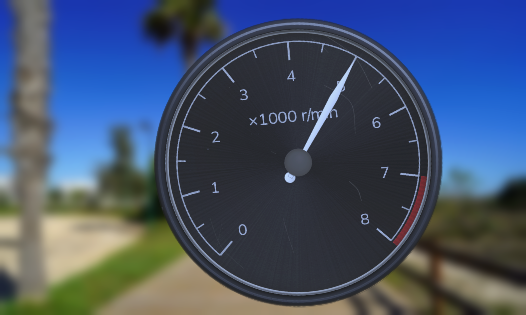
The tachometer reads 5000; rpm
